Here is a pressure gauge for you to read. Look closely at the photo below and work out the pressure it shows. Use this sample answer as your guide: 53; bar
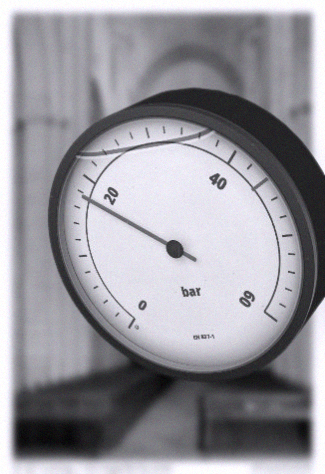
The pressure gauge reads 18; bar
